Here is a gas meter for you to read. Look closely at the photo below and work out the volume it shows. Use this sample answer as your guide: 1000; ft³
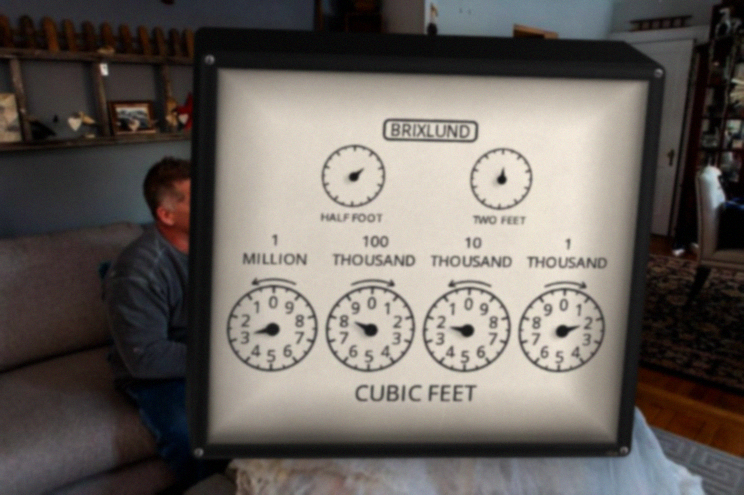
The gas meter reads 282200; ft³
